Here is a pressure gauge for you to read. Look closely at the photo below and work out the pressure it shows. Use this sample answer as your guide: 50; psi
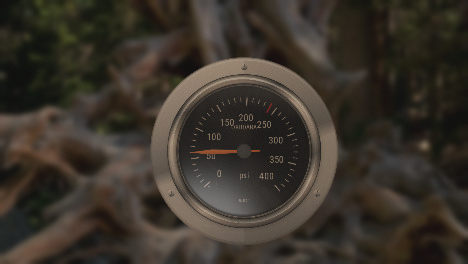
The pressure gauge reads 60; psi
